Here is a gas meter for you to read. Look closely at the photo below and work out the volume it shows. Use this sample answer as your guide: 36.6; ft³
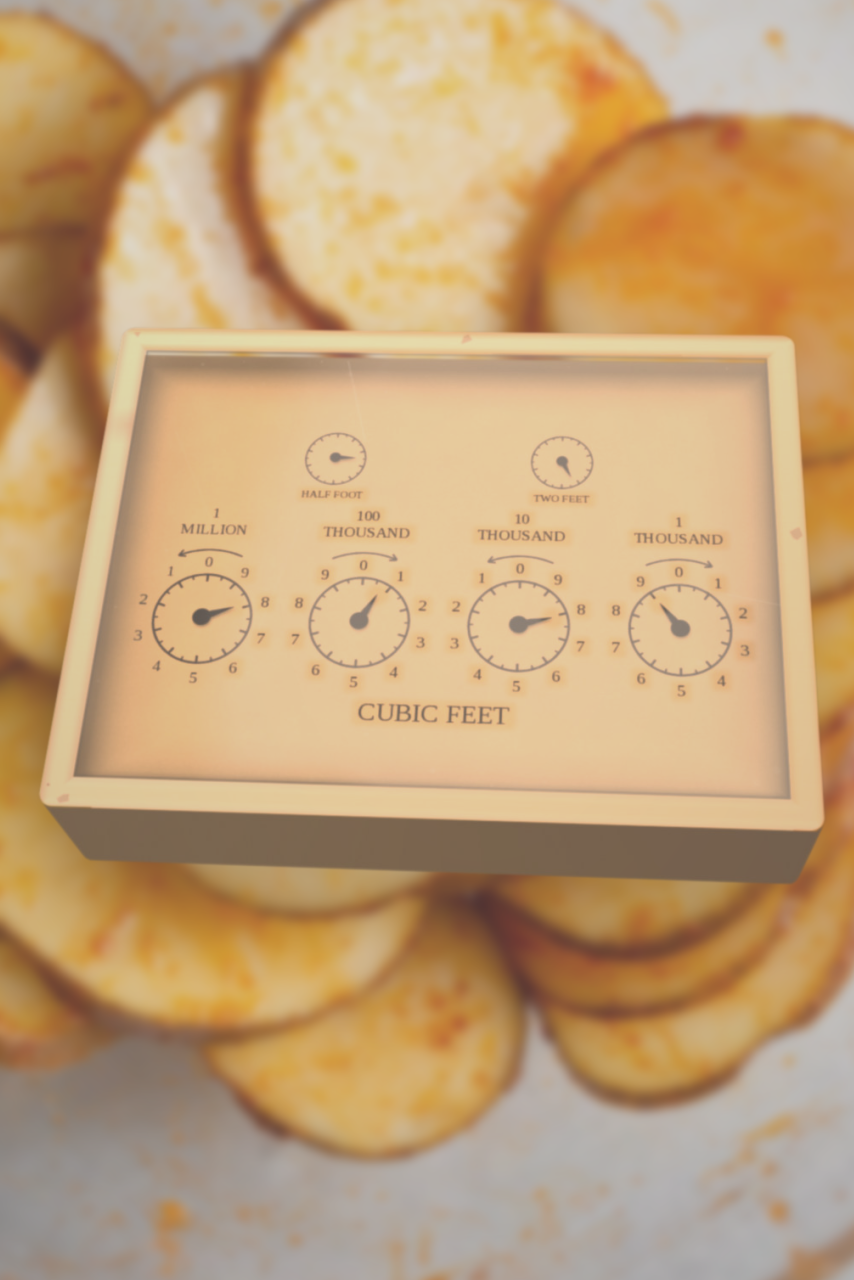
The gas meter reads 807900; ft³
